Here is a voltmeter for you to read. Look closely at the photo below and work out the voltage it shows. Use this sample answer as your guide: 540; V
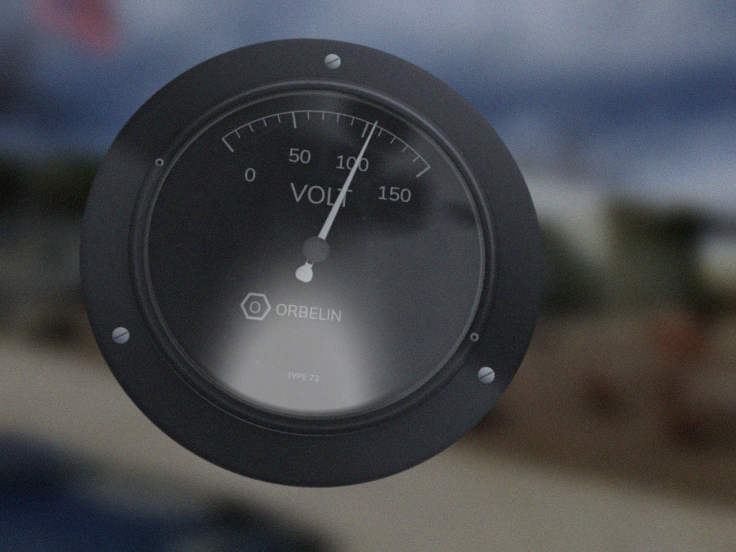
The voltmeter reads 105; V
